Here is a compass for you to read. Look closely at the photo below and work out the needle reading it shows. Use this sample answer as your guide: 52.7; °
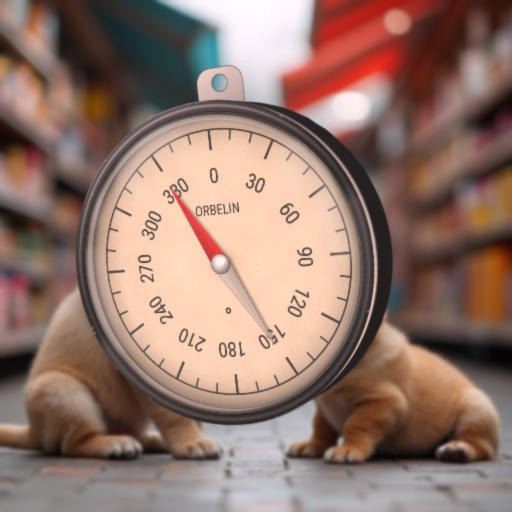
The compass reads 330; °
